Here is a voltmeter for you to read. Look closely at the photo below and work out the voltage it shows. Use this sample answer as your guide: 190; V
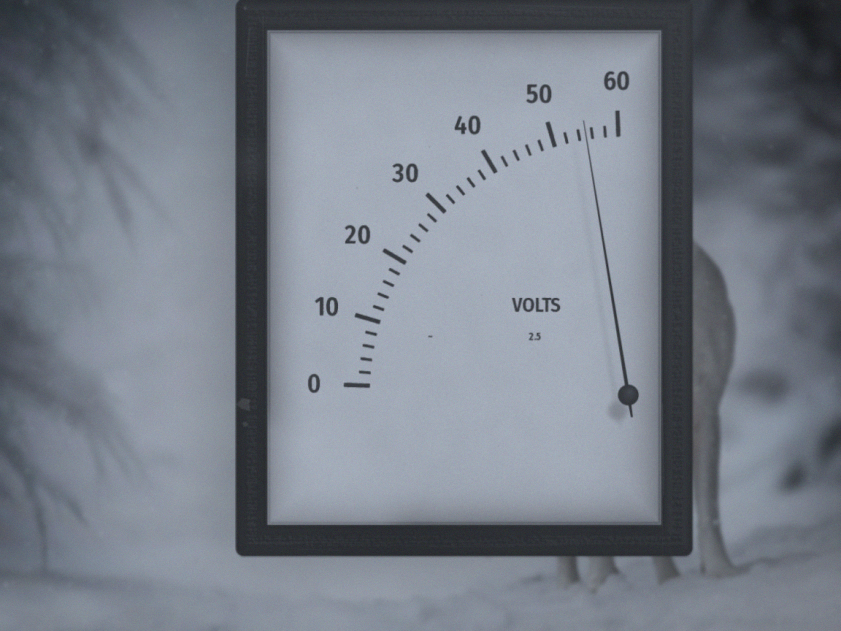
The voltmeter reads 55; V
